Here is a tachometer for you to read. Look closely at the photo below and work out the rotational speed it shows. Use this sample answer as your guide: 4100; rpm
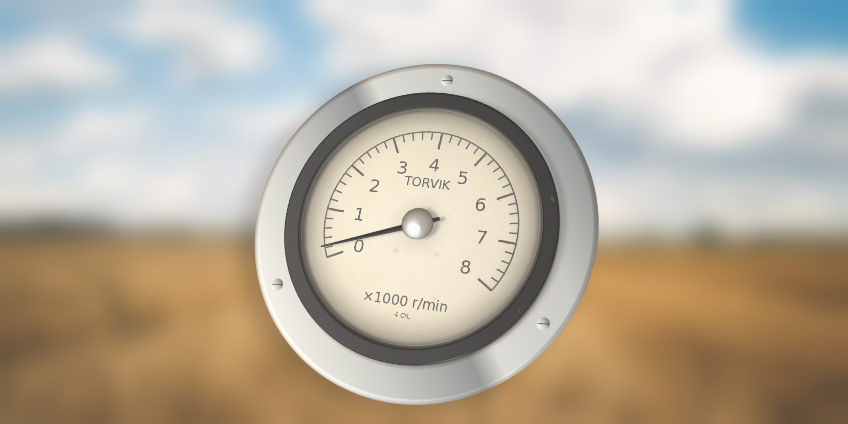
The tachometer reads 200; rpm
